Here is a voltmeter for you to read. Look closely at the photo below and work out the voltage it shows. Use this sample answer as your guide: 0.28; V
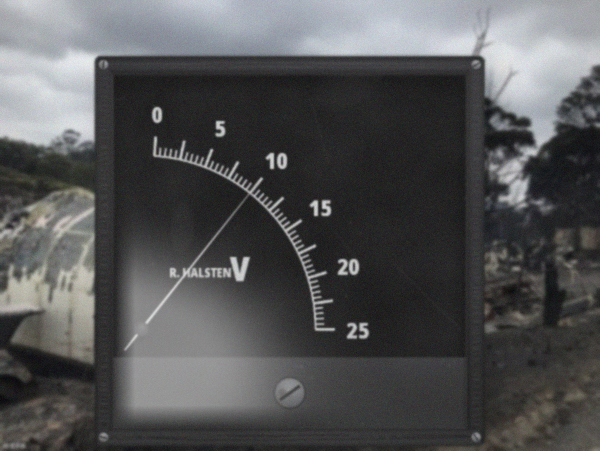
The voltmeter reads 10; V
